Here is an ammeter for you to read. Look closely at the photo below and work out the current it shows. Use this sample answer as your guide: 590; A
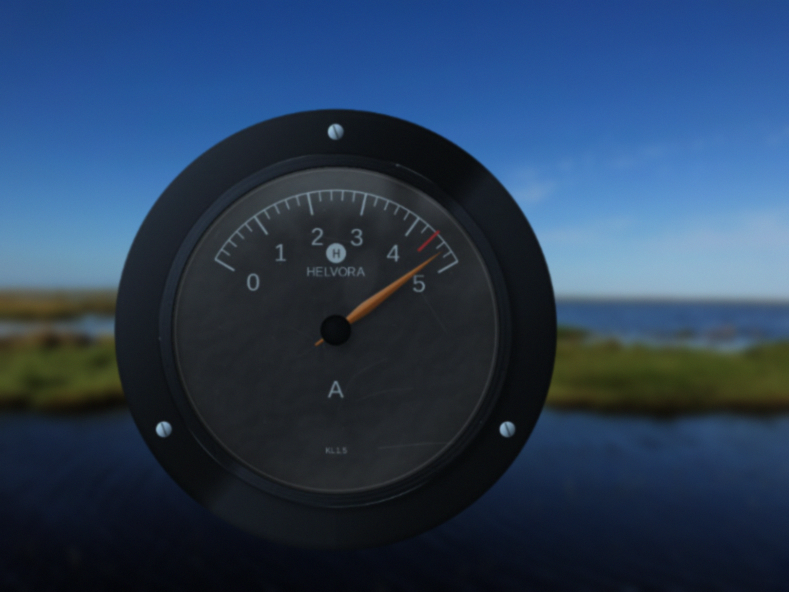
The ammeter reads 4.7; A
